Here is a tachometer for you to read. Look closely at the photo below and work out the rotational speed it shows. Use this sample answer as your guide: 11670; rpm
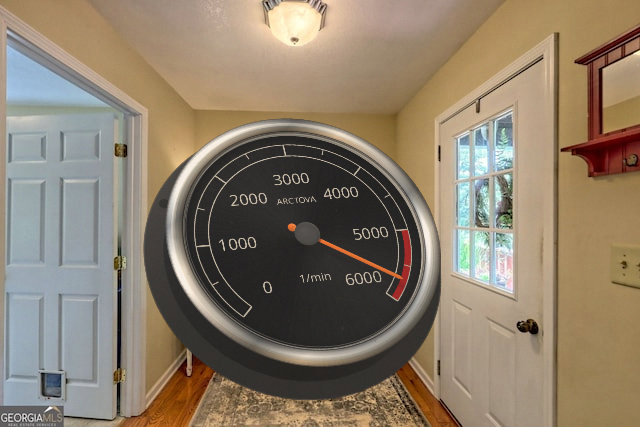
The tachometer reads 5750; rpm
